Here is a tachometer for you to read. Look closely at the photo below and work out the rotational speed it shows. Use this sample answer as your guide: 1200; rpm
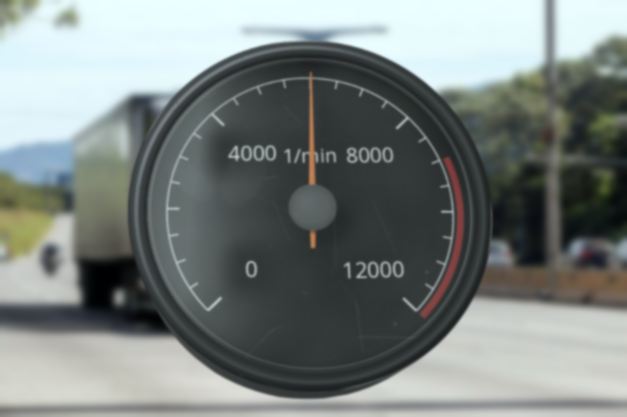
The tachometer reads 6000; rpm
